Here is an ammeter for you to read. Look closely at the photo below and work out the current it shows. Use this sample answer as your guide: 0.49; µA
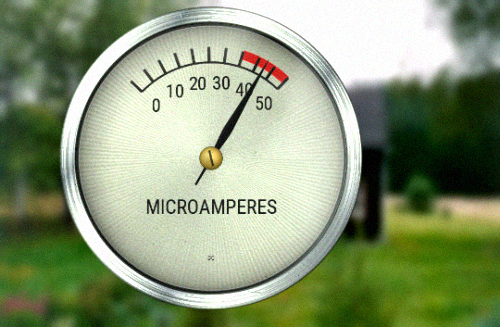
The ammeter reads 42.5; µA
